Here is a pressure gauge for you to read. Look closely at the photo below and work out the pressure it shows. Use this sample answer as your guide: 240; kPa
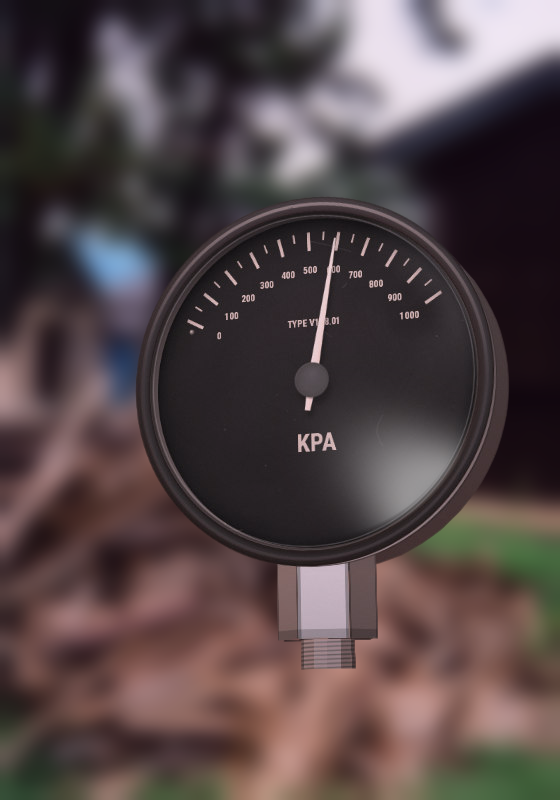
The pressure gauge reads 600; kPa
